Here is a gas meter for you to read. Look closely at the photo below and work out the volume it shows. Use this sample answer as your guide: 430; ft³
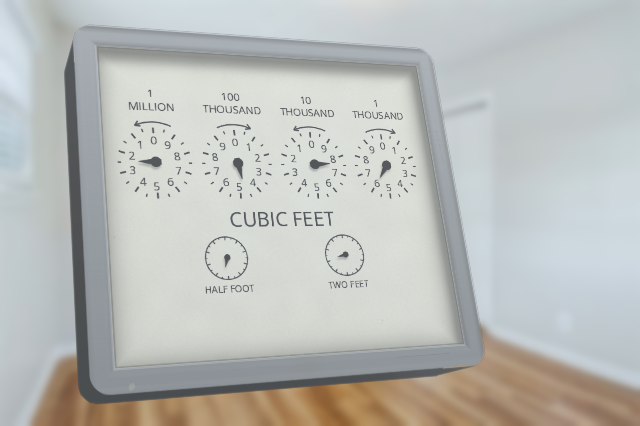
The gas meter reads 247600; ft³
